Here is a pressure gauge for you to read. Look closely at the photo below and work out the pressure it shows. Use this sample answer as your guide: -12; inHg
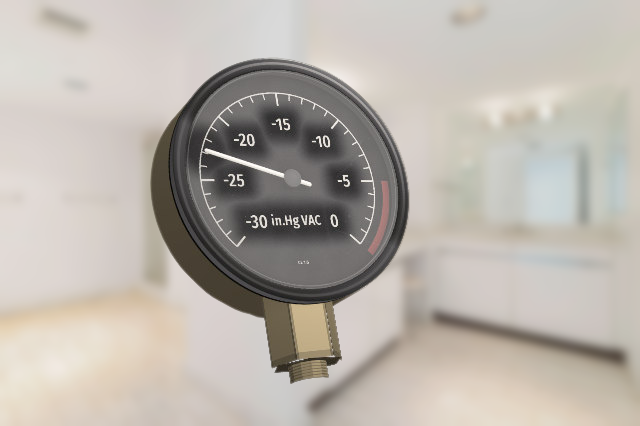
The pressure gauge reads -23; inHg
